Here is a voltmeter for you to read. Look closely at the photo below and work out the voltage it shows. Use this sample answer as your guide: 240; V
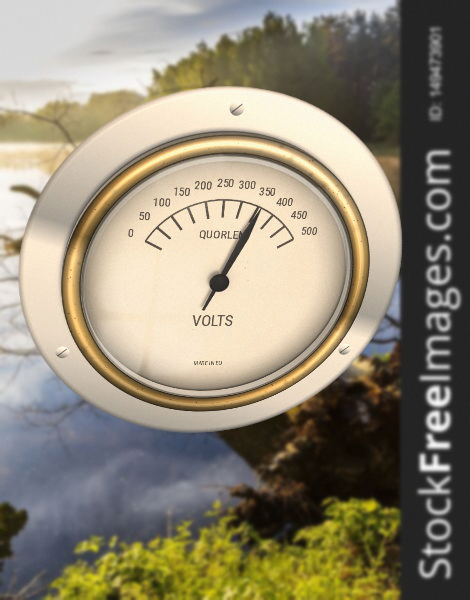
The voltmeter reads 350; V
